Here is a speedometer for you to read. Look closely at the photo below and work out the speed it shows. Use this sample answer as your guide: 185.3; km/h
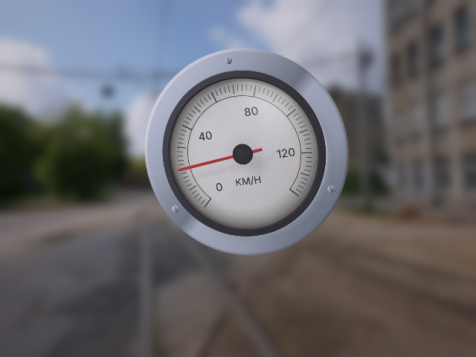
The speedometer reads 20; km/h
